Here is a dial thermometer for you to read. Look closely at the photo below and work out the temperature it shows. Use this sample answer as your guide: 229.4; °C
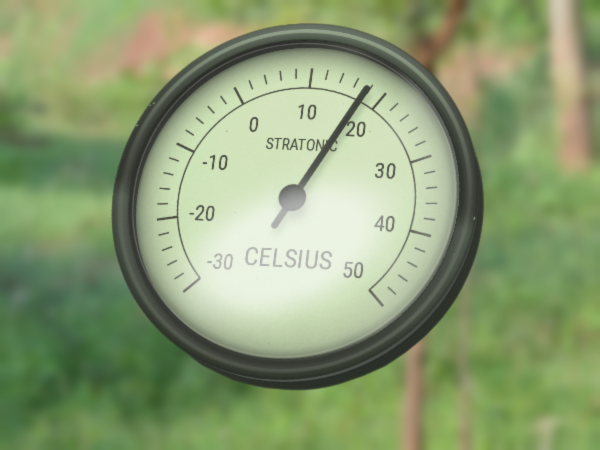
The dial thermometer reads 18; °C
